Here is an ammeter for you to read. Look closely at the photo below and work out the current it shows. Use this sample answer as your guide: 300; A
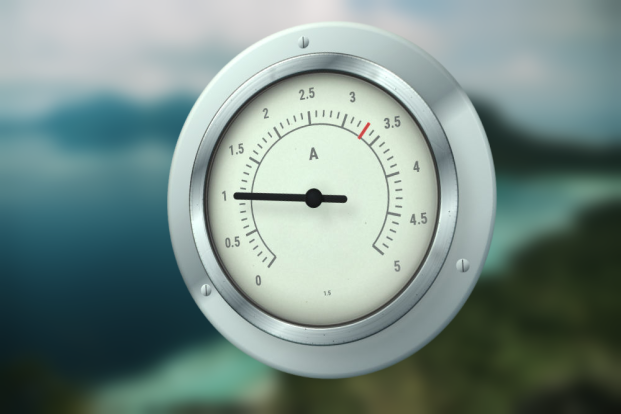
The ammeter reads 1; A
